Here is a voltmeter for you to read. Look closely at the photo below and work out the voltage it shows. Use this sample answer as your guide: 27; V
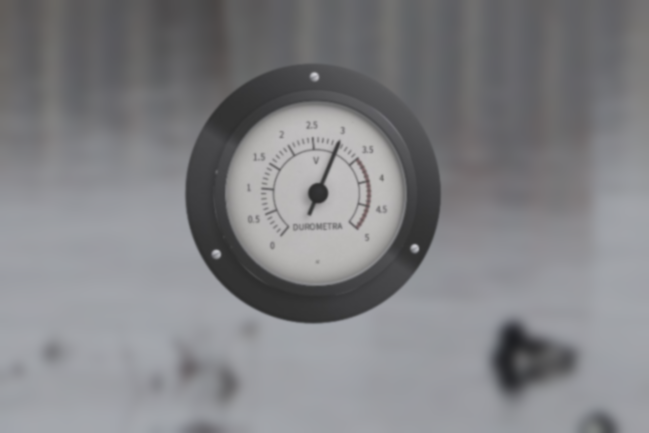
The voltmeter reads 3; V
